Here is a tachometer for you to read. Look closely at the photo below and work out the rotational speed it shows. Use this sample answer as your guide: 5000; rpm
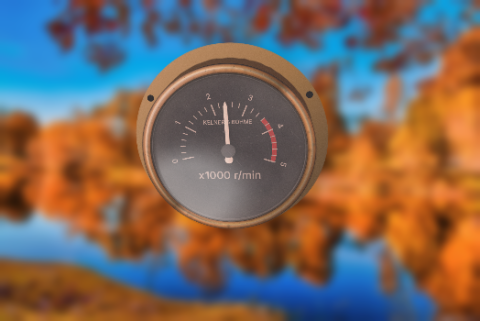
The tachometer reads 2400; rpm
